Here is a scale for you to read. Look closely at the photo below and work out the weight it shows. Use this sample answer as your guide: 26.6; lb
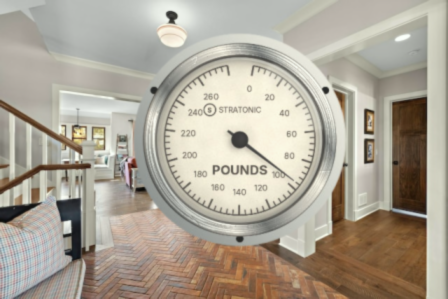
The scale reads 96; lb
